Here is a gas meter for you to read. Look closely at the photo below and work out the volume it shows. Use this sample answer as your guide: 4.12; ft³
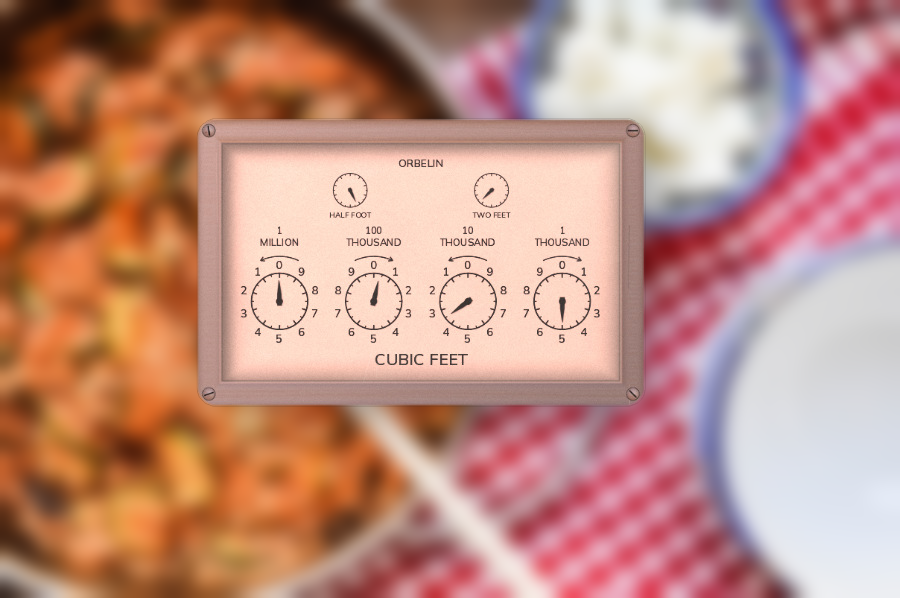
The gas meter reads 3500; ft³
